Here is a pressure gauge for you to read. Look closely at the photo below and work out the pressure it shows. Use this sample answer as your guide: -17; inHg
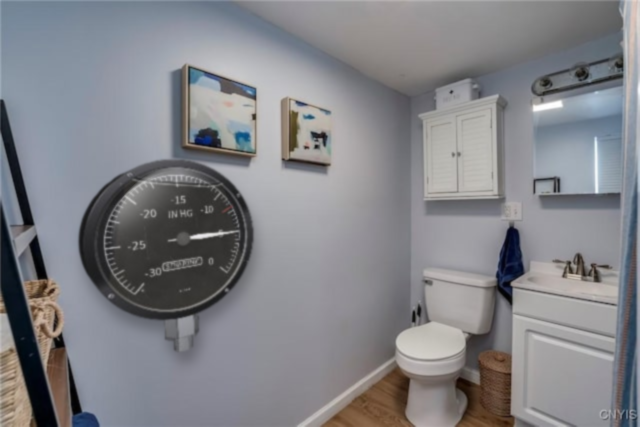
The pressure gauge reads -5; inHg
